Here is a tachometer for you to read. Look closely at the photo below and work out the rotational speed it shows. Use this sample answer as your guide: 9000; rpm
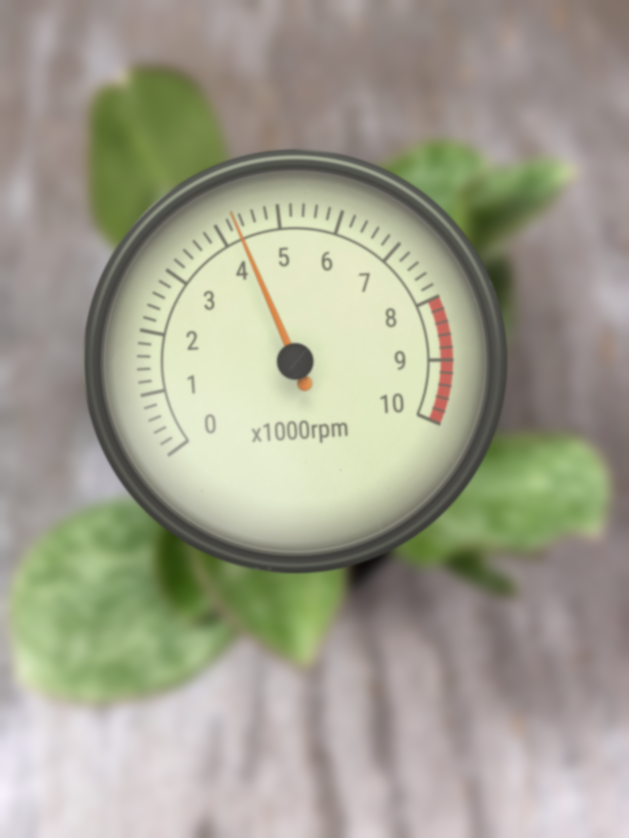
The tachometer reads 4300; rpm
